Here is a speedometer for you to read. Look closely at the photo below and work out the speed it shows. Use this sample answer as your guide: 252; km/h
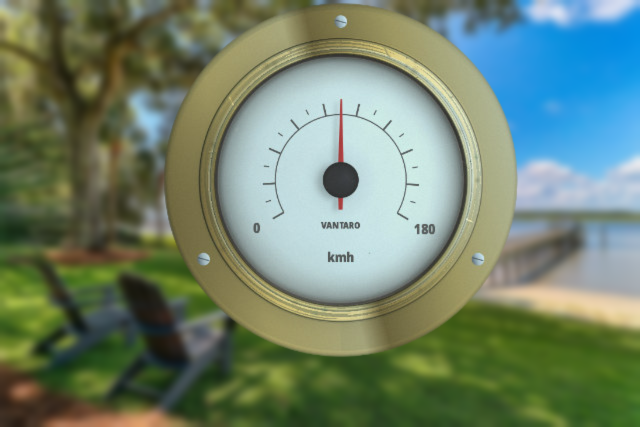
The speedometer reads 90; km/h
